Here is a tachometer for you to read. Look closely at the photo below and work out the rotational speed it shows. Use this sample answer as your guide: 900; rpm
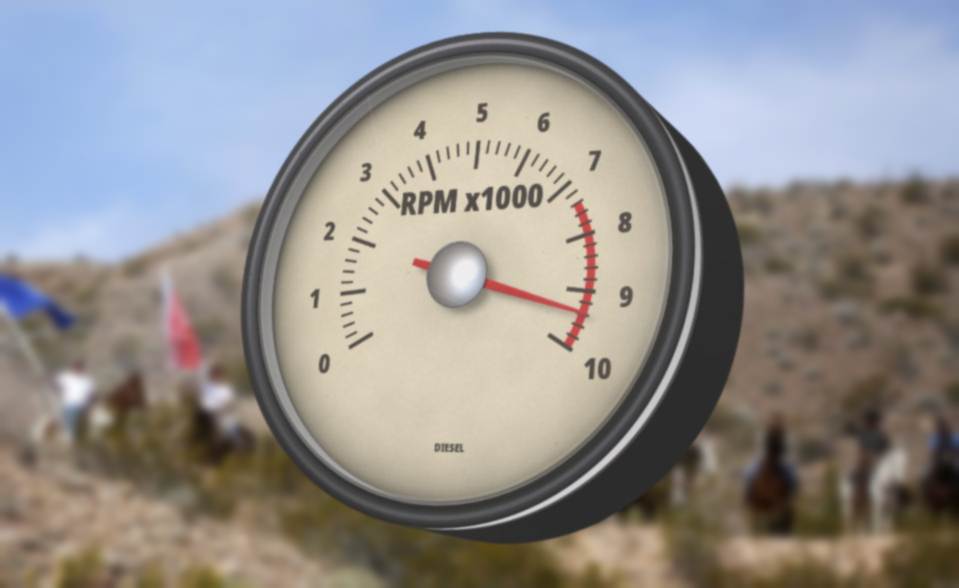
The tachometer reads 9400; rpm
